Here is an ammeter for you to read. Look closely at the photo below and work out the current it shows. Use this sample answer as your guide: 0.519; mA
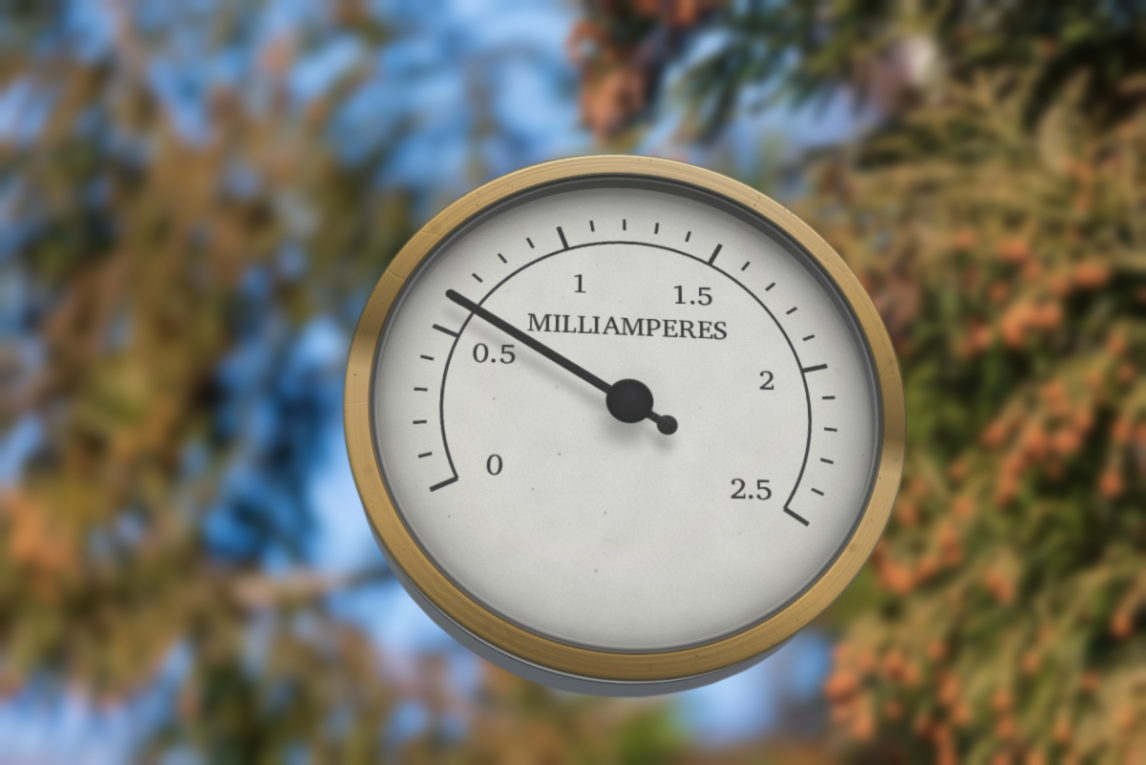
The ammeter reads 0.6; mA
